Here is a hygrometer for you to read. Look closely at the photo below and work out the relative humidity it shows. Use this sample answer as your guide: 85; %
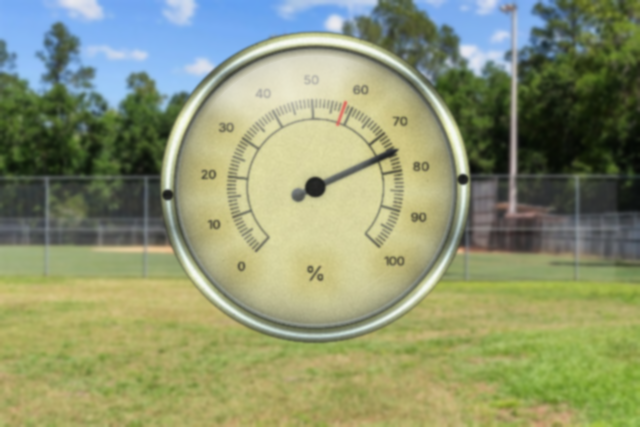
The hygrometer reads 75; %
